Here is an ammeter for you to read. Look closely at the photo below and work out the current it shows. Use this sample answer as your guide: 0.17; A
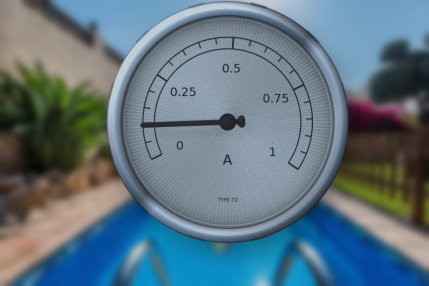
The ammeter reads 0.1; A
